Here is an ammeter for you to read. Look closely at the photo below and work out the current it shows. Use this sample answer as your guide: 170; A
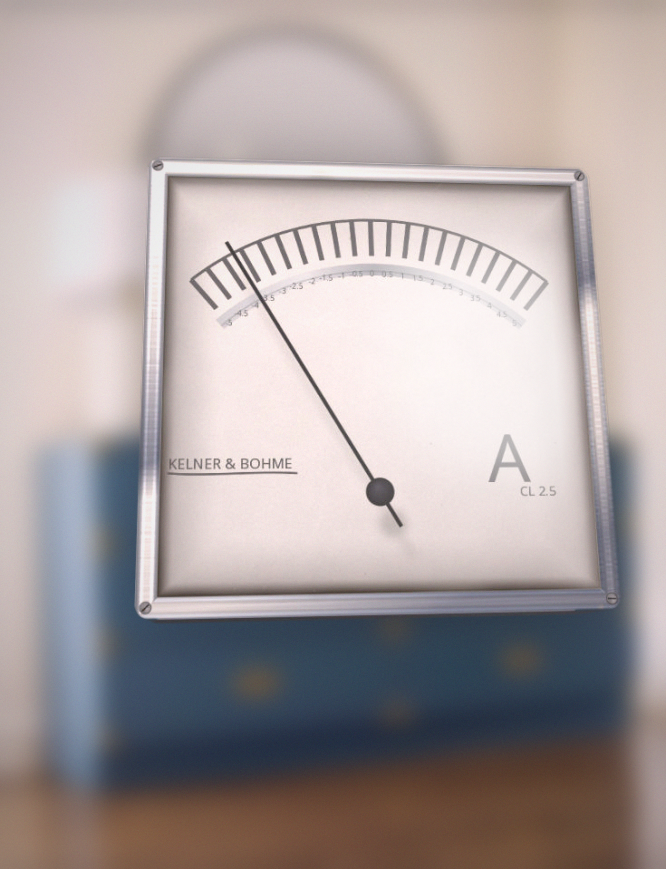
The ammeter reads -3.75; A
